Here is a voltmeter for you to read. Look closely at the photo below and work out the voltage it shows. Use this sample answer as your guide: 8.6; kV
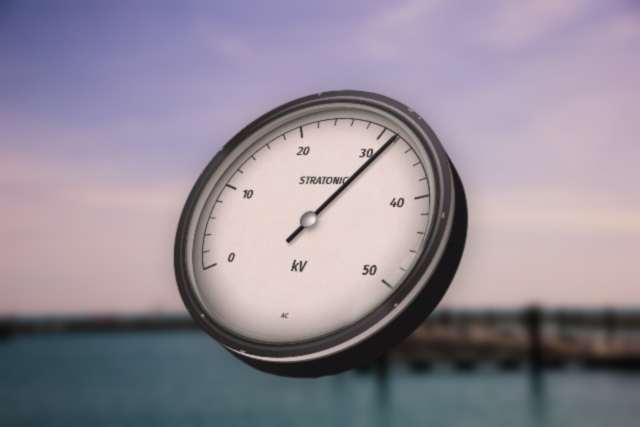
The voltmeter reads 32; kV
